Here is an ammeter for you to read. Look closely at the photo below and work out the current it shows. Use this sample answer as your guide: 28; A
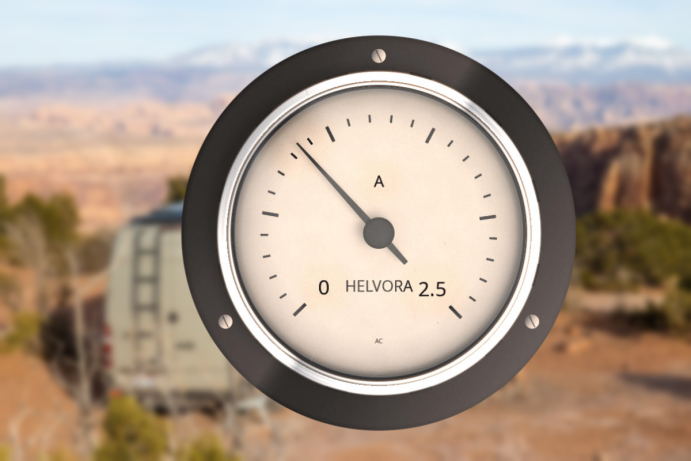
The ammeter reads 0.85; A
